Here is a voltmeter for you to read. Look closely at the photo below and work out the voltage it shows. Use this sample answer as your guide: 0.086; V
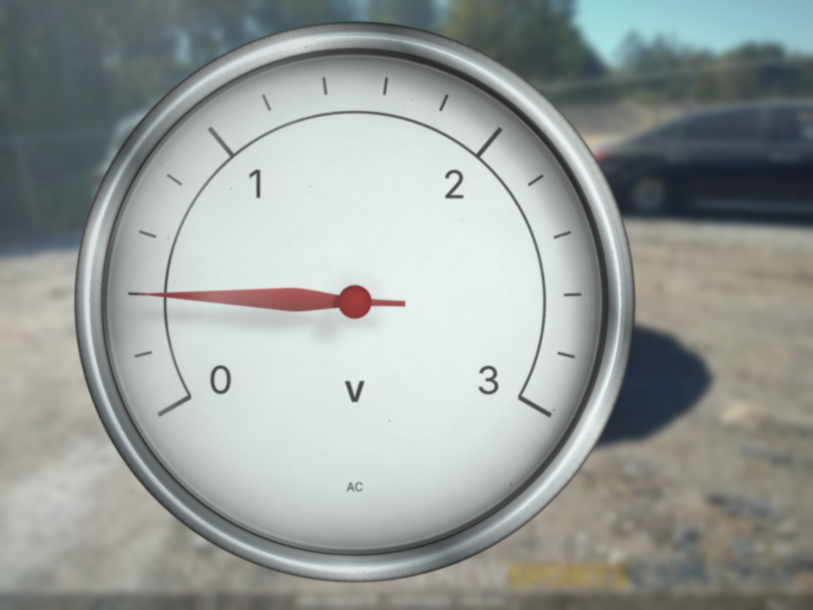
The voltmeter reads 0.4; V
